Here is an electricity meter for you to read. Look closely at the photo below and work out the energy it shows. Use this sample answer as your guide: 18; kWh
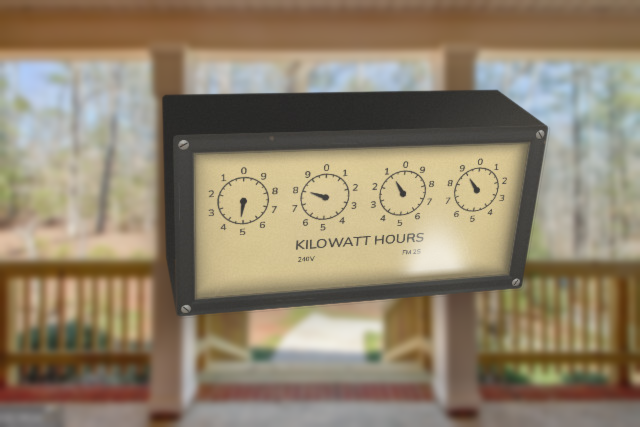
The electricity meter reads 4809; kWh
